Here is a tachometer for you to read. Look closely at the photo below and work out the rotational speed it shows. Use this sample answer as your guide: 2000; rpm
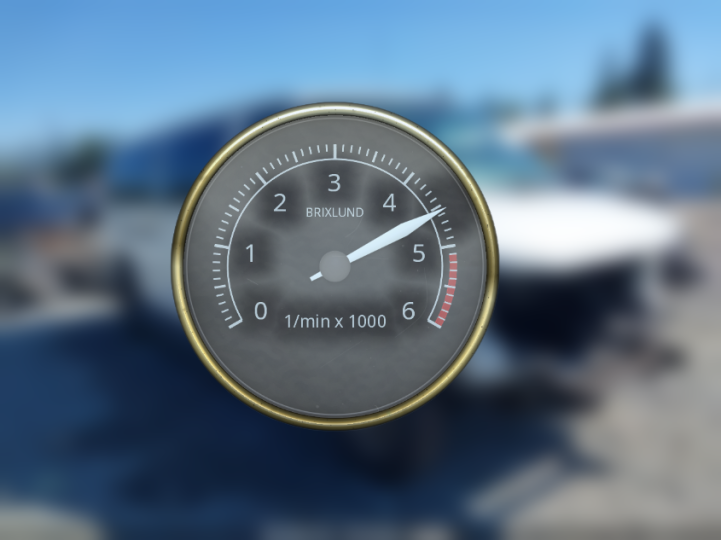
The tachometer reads 4550; rpm
